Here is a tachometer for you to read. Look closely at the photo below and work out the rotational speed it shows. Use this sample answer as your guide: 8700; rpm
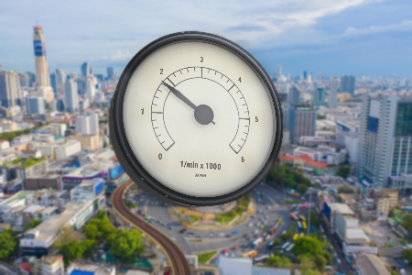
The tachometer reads 1800; rpm
